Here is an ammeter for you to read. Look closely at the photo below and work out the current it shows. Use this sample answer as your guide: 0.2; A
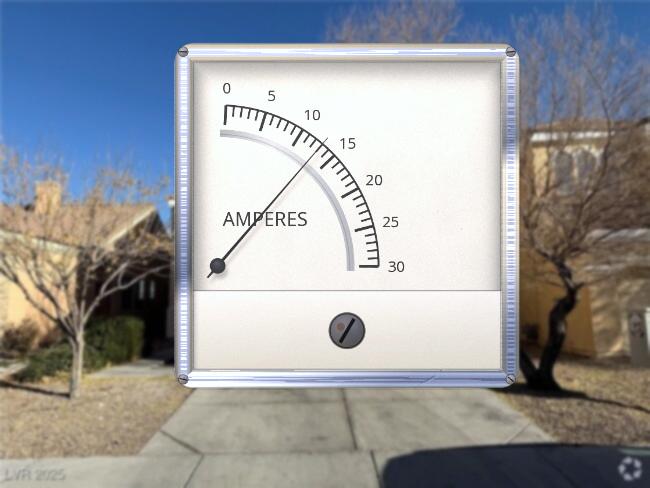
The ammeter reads 13; A
